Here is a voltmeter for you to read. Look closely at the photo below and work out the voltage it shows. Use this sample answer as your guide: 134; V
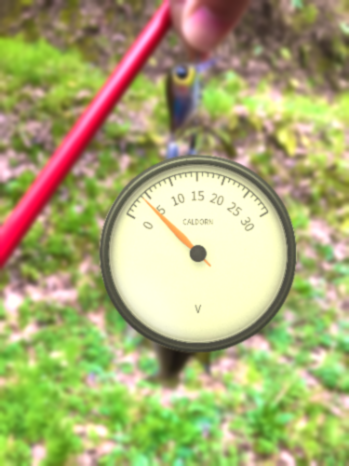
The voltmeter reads 4; V
